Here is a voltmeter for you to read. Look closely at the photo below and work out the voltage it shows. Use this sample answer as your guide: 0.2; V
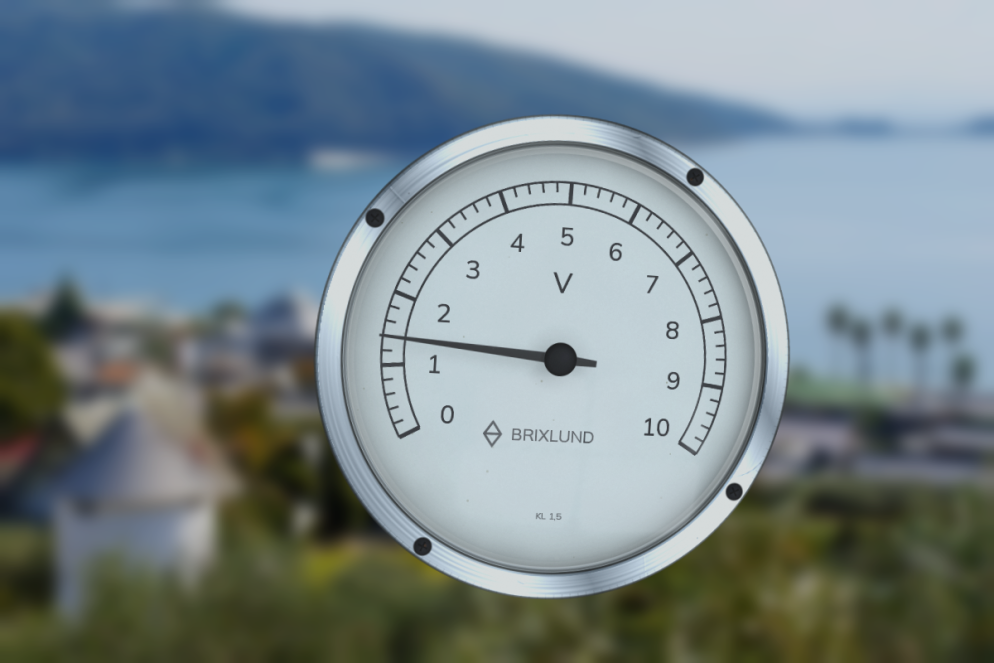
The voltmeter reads 1.4; V
